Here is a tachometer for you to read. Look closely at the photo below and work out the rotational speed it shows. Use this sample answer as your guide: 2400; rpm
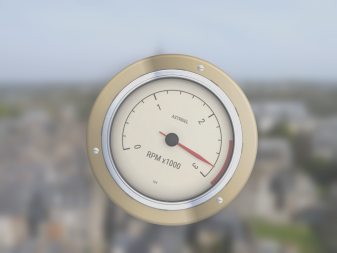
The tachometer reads 2800; rpm
